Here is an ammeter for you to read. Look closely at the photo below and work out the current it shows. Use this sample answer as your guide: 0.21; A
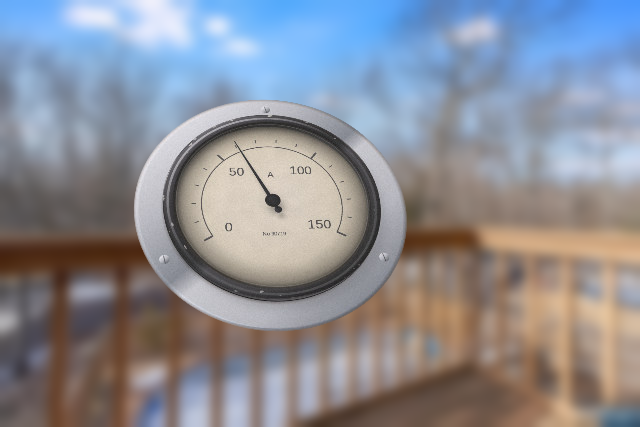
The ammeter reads 60; A
